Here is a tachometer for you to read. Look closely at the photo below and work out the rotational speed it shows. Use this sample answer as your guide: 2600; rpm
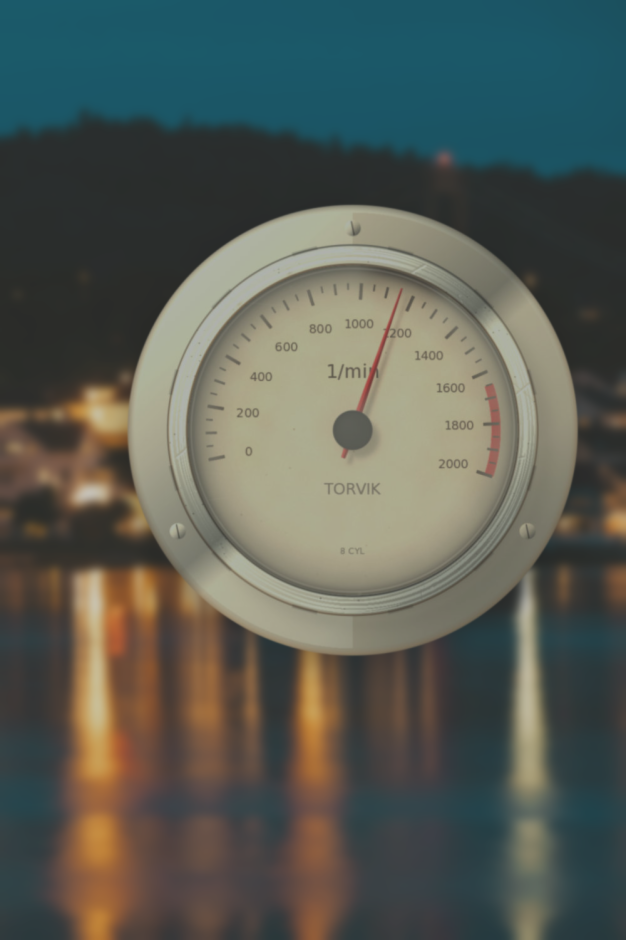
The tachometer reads 1150; rpm
